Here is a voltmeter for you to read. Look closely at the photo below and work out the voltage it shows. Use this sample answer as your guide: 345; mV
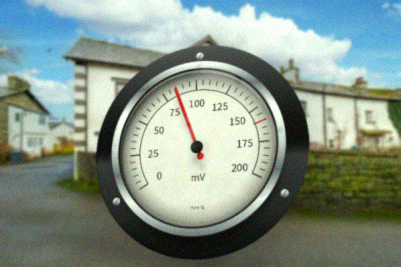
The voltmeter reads 85; mV
